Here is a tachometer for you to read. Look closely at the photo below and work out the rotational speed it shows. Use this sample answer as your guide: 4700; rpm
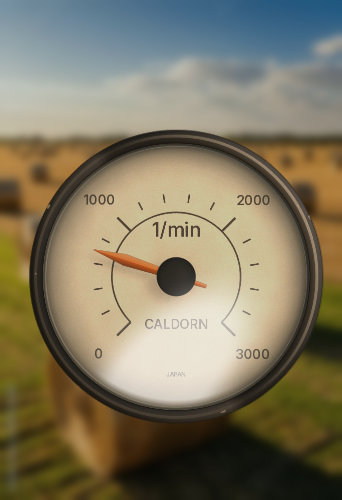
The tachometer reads 700; rpm
